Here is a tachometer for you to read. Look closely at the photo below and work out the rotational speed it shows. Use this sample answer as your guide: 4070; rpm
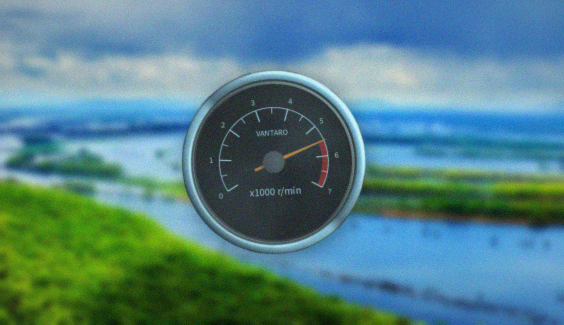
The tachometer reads 5500; rpm
